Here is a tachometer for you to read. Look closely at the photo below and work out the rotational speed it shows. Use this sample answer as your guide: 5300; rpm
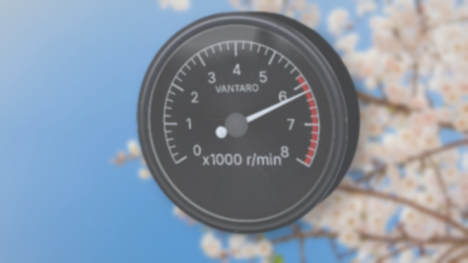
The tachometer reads 6200; rpm
